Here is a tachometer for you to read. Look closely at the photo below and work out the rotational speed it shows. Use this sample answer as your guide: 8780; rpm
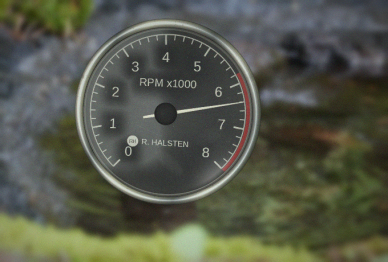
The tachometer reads 6400; rpm
